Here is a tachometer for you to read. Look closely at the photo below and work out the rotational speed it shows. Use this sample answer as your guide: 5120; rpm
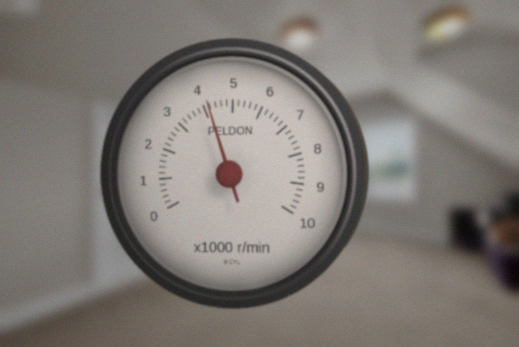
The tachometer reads 4200; rpm
